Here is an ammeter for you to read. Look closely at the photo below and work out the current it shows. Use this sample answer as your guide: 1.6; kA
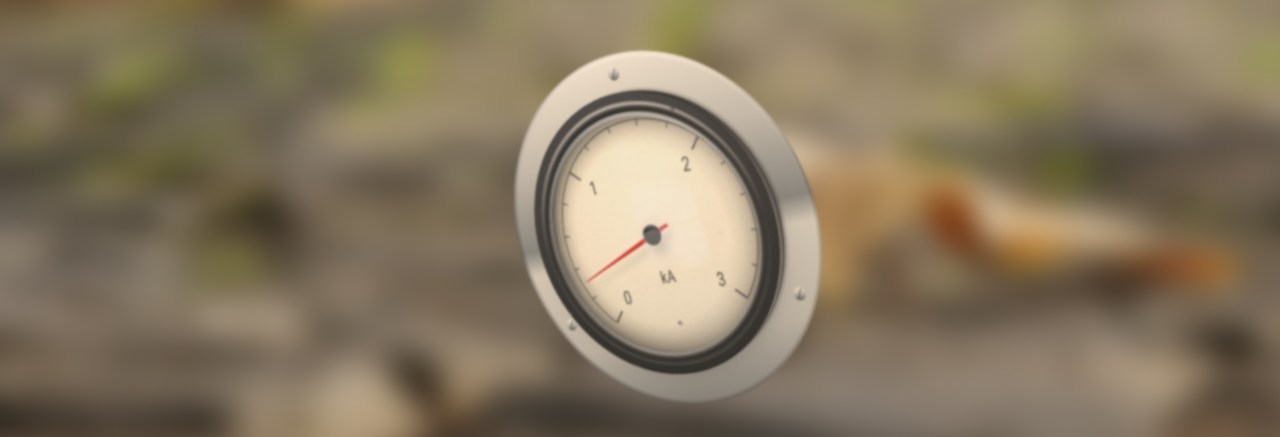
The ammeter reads 0.3; kA
